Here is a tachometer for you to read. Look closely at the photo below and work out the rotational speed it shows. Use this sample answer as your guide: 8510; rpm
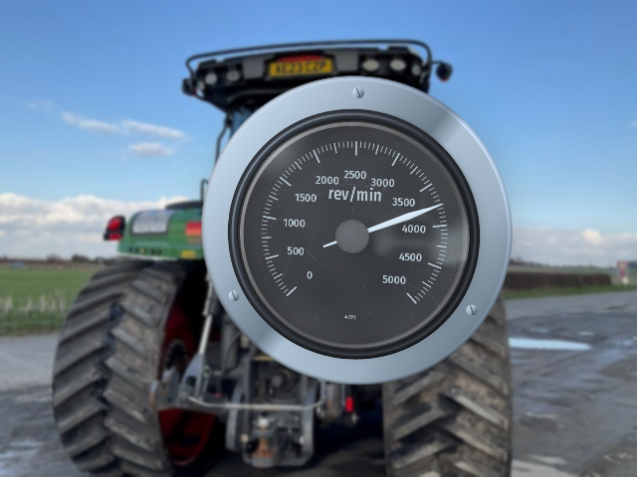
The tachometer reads 3750; rpm
